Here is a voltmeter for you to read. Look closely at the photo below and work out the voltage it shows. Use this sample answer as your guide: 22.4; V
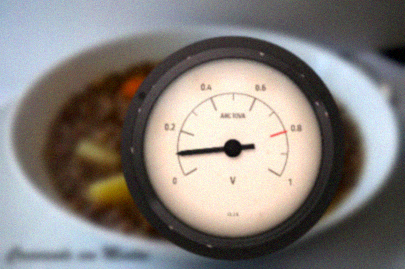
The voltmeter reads 0.1; V
